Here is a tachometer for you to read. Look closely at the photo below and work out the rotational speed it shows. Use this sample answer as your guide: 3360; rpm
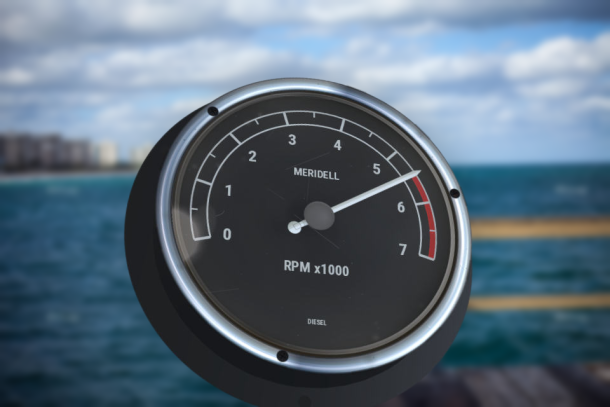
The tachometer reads 5500; rpm
